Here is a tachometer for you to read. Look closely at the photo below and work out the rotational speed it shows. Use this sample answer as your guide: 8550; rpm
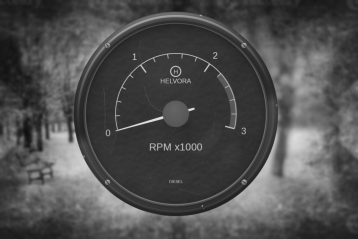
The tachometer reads 0; rpm
